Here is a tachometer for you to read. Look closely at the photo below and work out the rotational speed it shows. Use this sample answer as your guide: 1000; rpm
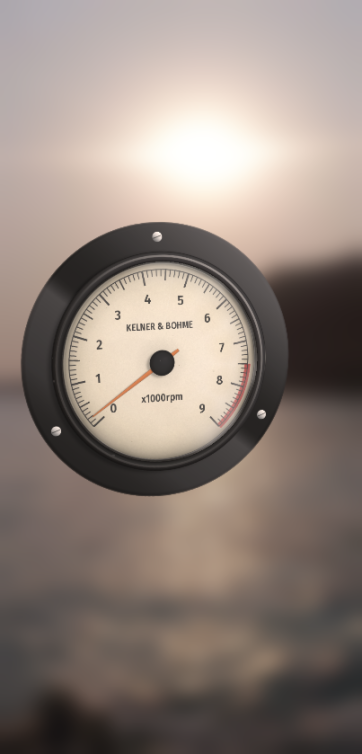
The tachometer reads 200; rpm
